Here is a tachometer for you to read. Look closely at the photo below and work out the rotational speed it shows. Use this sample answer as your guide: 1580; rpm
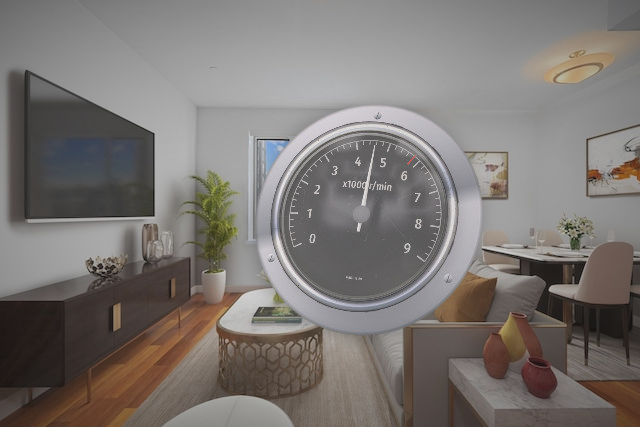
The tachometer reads 4600; rpm
